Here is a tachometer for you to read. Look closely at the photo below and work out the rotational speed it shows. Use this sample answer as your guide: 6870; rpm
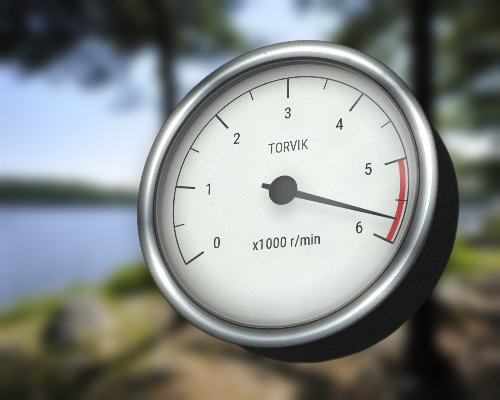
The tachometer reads 5750; rpm
